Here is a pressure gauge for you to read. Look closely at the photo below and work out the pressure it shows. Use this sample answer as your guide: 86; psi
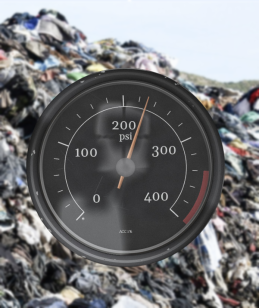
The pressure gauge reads 230; psi
